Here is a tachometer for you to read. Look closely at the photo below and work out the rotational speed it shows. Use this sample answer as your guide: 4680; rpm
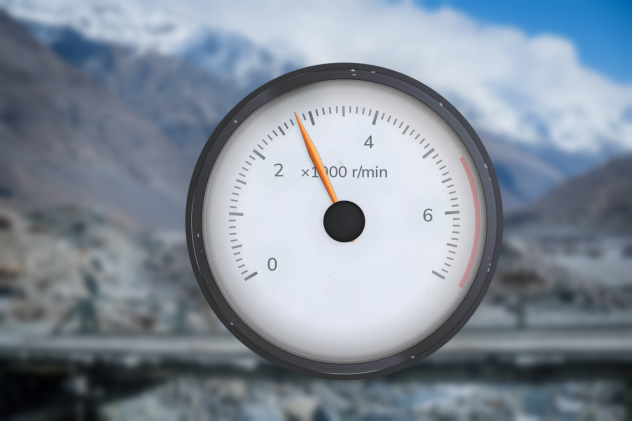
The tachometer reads 2800; rpm
